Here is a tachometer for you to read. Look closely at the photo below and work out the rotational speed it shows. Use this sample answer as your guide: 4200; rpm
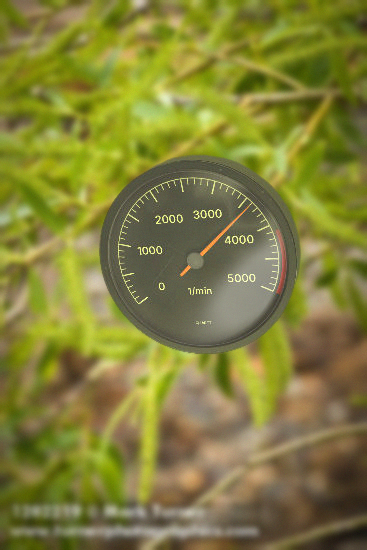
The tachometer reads 3600; rpm
